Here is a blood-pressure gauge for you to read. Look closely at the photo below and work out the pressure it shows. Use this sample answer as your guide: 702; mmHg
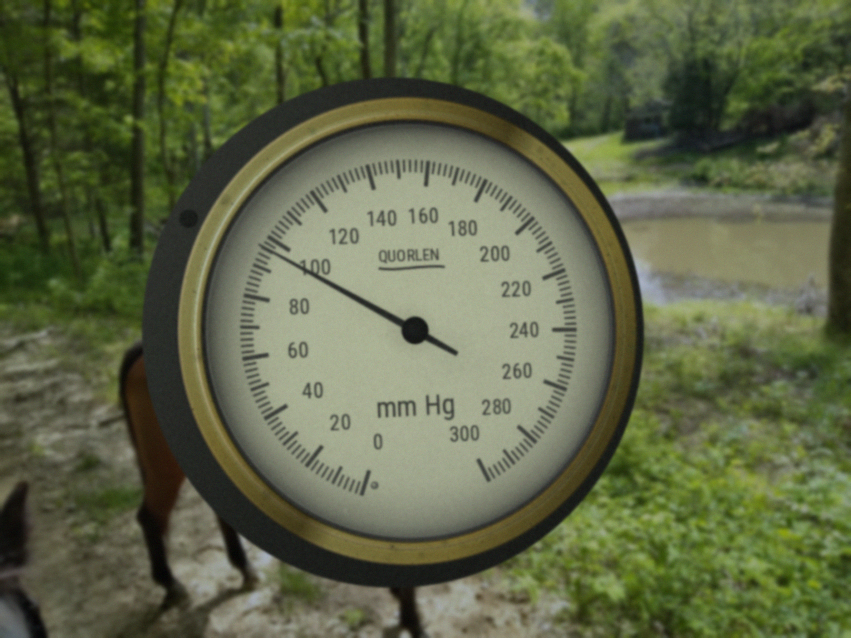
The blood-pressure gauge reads 96; mmHg
